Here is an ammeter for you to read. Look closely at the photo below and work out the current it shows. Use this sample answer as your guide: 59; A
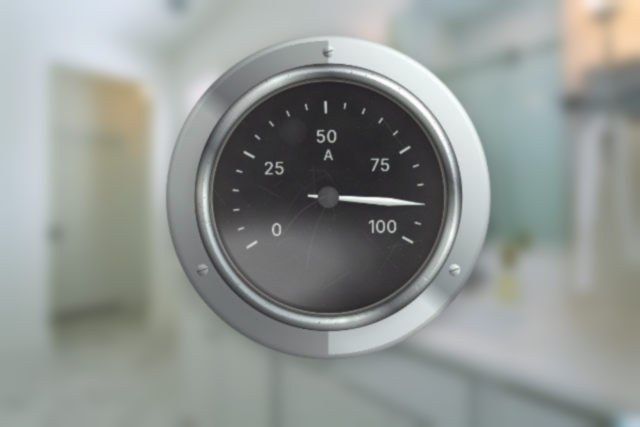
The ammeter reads 90; A
